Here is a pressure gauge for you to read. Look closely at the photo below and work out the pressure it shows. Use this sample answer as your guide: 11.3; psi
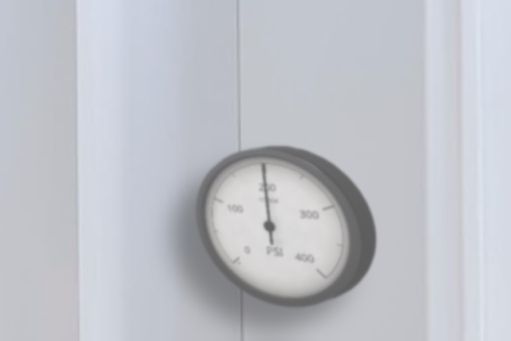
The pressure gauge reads 200; psi
